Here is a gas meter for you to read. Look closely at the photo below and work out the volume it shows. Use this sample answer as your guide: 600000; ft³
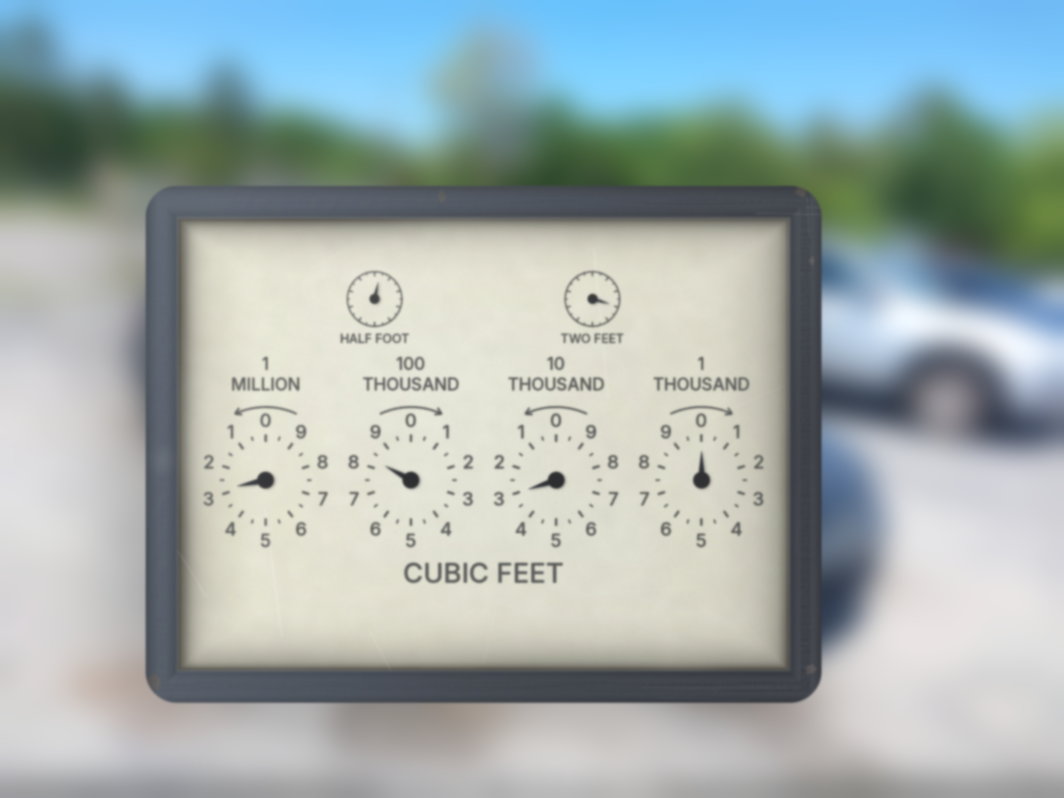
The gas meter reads 283000; ft³
